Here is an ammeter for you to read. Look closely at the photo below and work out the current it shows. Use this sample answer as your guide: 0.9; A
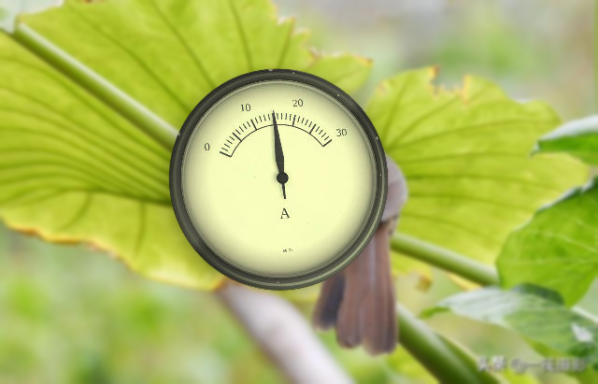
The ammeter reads 15; A
